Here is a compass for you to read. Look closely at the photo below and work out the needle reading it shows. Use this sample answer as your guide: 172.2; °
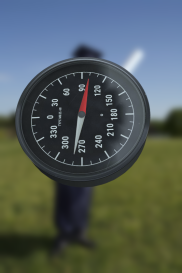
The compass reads 100; °
